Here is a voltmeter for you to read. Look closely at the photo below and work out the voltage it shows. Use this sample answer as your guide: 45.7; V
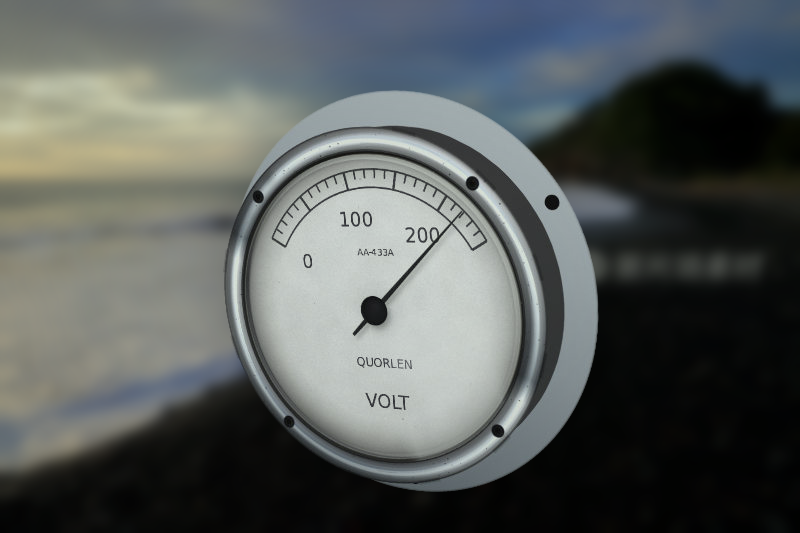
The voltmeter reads 220; V
